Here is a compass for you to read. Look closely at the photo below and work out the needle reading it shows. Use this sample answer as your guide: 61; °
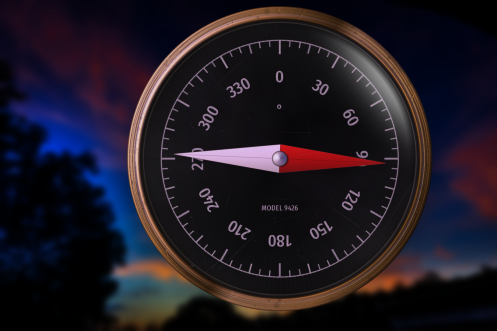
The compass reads 92.5; °
